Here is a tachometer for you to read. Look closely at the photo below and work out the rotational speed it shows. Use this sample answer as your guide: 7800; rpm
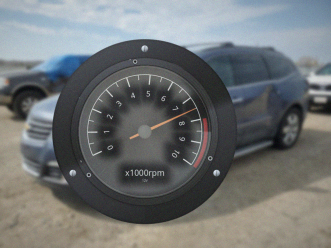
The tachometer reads 7500; rpm
